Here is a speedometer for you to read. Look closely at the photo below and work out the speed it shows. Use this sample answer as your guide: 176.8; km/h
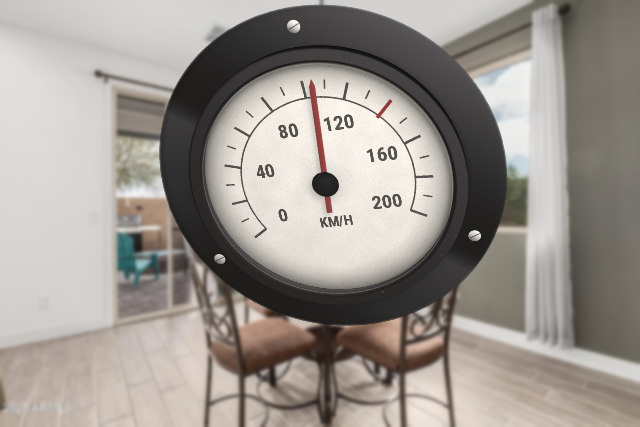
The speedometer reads 105; km/h
